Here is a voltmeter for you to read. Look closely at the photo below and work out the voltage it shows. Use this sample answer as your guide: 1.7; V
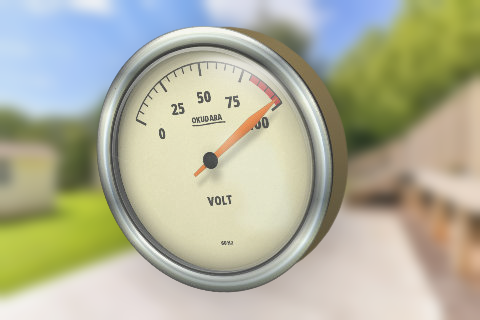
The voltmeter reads 97.5; V
